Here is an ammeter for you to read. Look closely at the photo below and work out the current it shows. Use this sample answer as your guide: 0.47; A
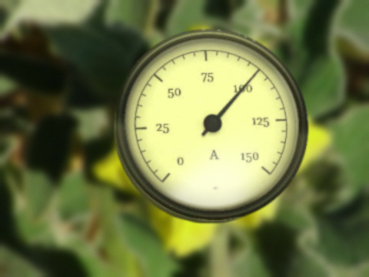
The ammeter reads 100; A
